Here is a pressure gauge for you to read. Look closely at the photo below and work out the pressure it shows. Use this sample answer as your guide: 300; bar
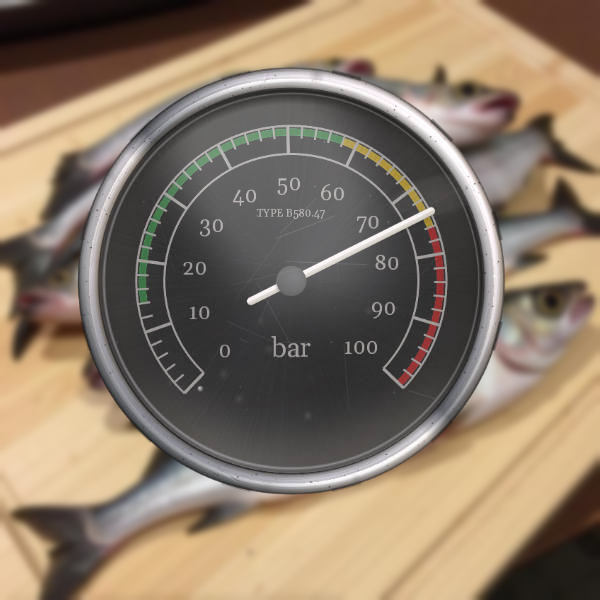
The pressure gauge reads 74; bar
